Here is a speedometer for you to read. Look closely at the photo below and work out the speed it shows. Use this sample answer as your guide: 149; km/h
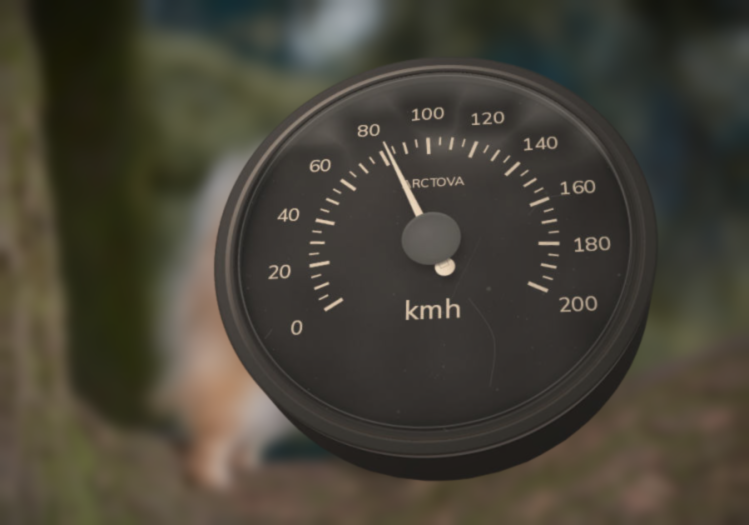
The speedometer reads 82.5; km/h
